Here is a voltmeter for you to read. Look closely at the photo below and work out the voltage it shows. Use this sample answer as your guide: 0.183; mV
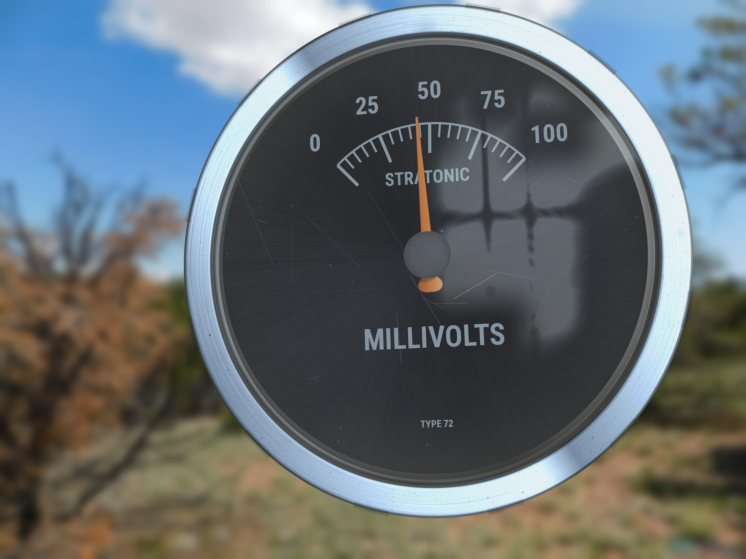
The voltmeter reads 45; mV
